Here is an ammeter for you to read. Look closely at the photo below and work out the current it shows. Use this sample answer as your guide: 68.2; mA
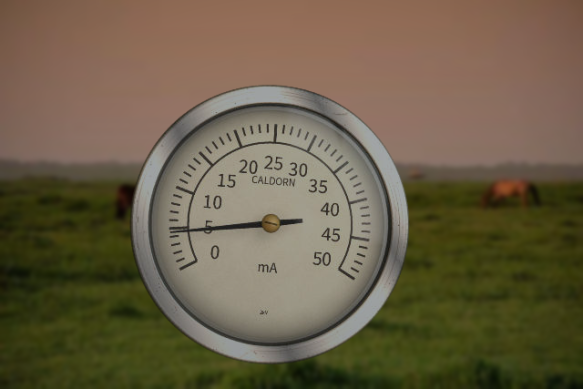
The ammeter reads 4.5; mA
